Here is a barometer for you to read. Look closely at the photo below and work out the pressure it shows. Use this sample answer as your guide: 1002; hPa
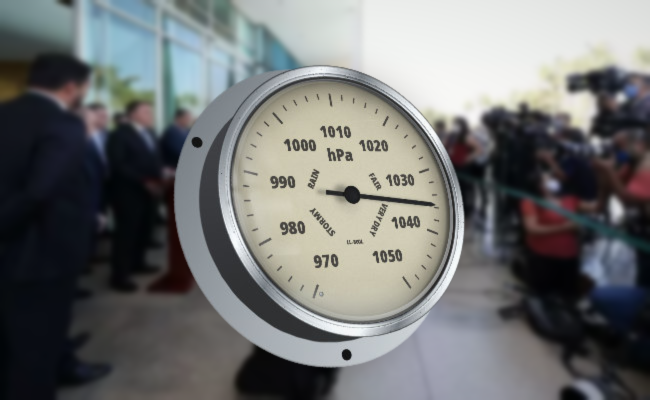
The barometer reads 1036; hPa
